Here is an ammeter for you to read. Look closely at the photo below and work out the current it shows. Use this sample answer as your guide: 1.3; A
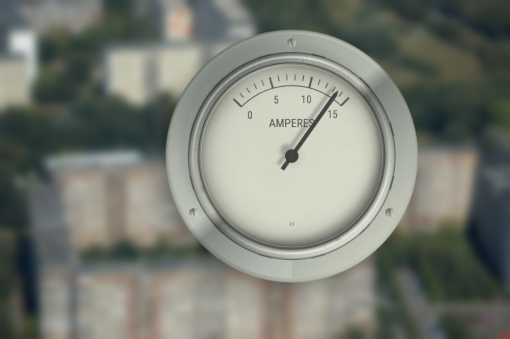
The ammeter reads 13.5; A
